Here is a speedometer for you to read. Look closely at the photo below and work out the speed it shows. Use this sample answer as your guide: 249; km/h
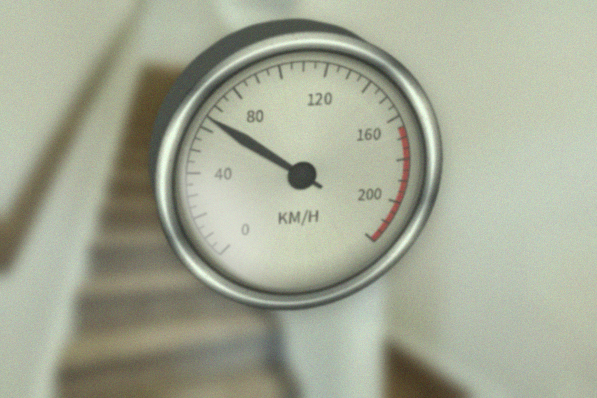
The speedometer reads 65; km/h
